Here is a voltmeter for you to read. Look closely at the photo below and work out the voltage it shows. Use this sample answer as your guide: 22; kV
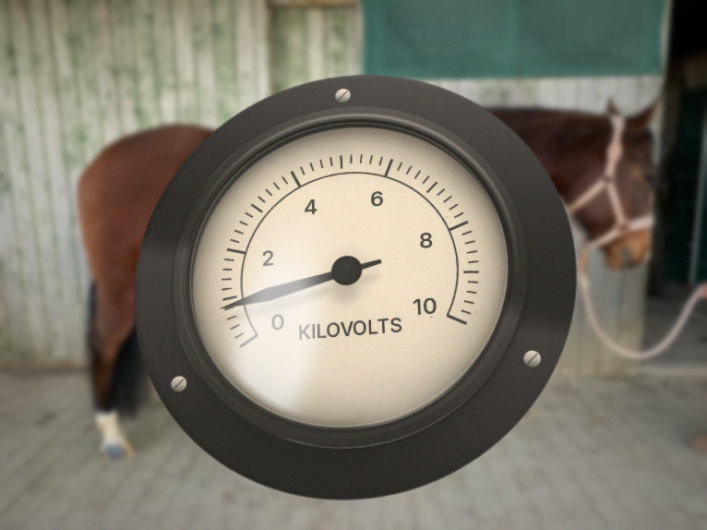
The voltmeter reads 0.8; kV
